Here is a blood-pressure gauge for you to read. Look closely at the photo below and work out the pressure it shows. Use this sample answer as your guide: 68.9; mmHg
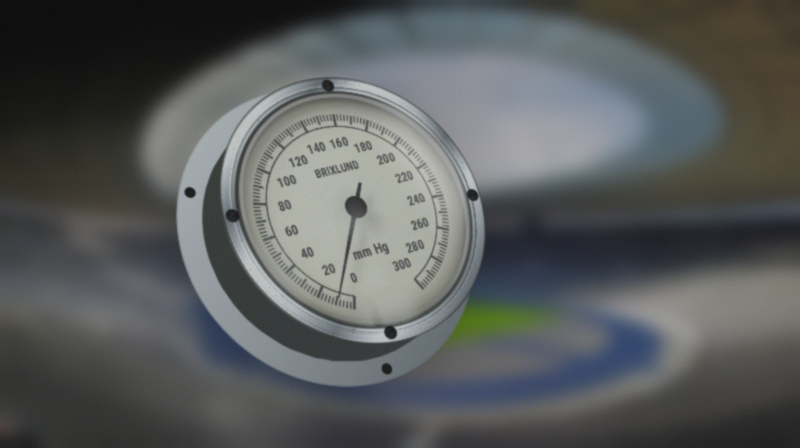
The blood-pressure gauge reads 10; mmHg
